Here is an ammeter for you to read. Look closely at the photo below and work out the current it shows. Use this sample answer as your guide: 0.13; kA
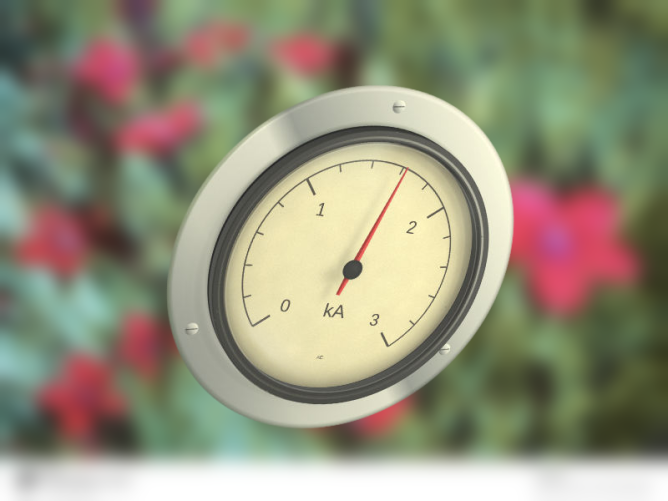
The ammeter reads 1.6; kA
